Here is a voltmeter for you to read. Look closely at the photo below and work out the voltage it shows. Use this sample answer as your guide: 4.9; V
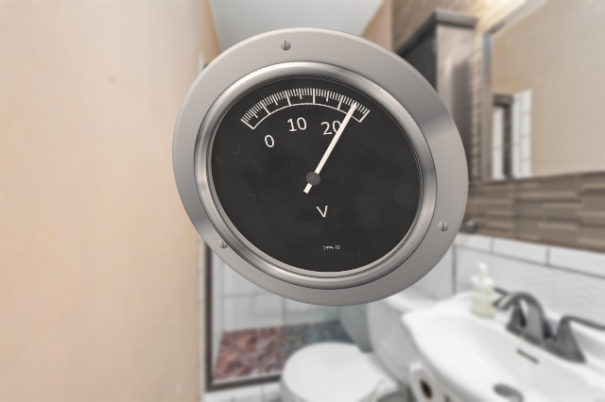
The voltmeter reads 22.5; V
